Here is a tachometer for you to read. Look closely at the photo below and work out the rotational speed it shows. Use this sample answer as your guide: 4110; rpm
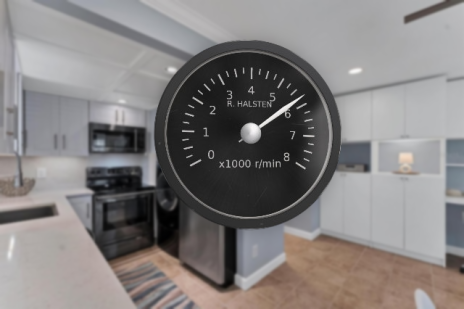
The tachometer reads 5750; rpm
